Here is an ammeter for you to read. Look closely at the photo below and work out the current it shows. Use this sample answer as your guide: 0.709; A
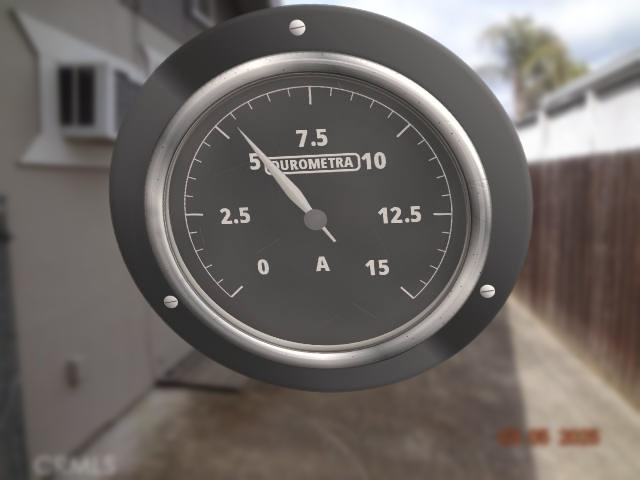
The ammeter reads 5.5; A
